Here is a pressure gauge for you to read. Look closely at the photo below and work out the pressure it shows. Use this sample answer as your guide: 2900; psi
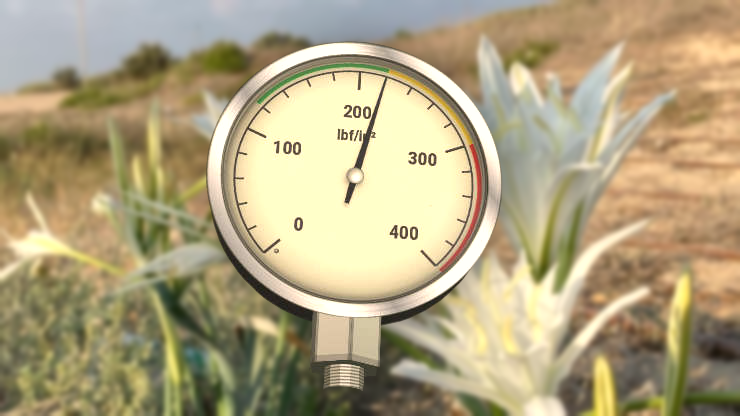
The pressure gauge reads 220; psi
